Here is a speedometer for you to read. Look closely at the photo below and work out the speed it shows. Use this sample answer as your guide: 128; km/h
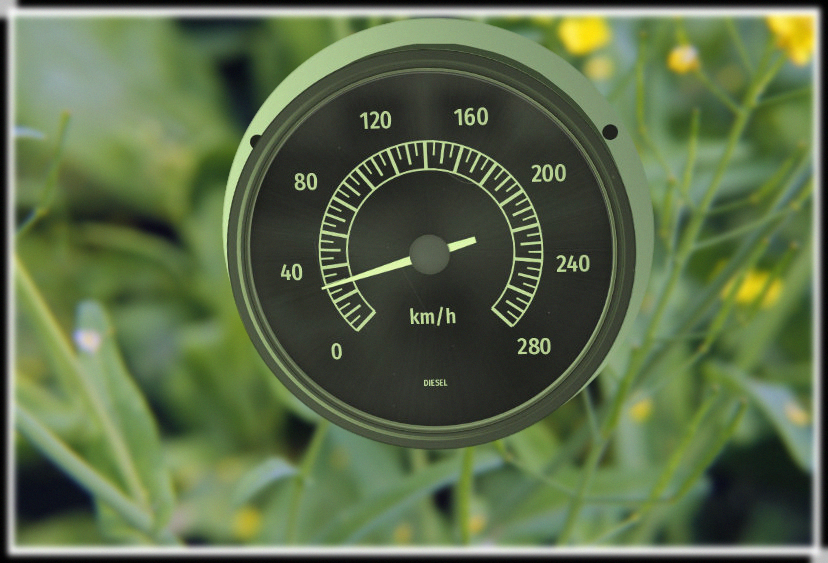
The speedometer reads 30; km/h
